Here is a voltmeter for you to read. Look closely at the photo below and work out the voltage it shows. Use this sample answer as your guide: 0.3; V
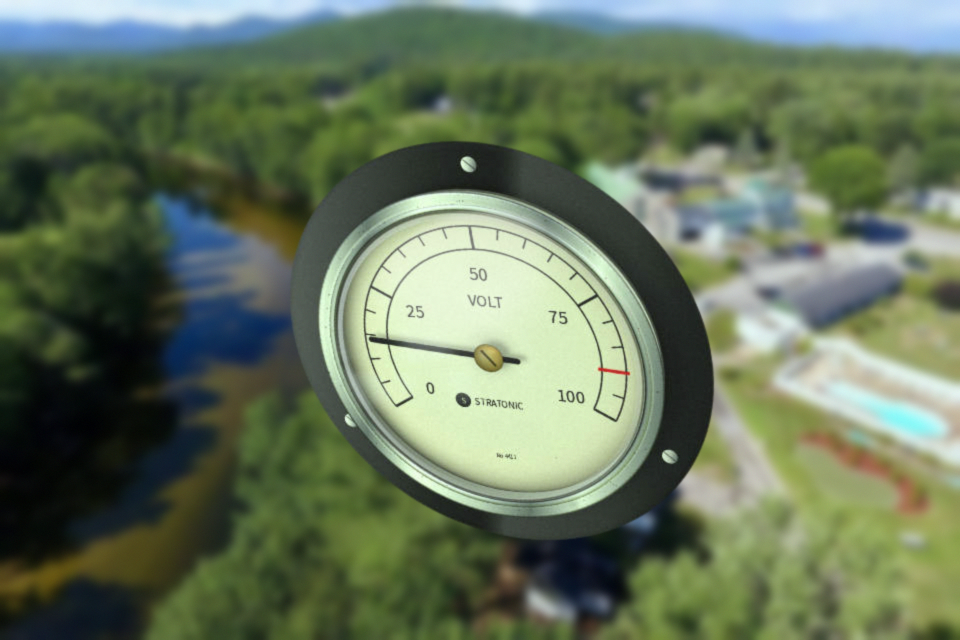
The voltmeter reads 15; V
